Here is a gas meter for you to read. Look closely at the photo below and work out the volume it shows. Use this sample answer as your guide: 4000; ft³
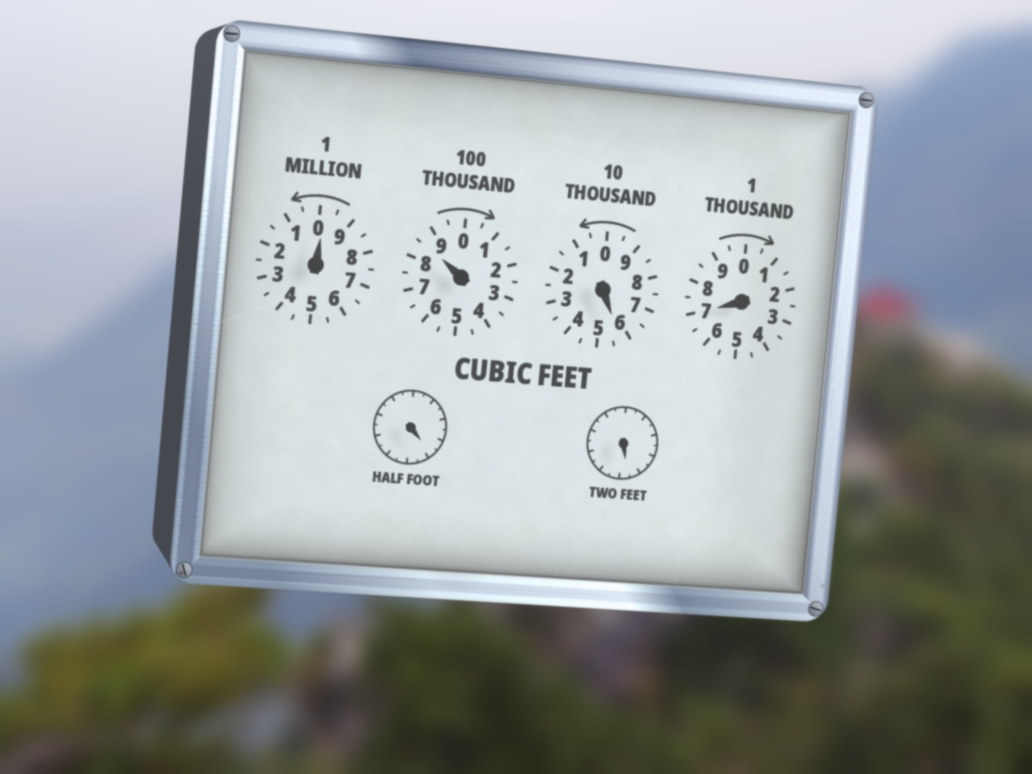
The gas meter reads 985700; ft³
